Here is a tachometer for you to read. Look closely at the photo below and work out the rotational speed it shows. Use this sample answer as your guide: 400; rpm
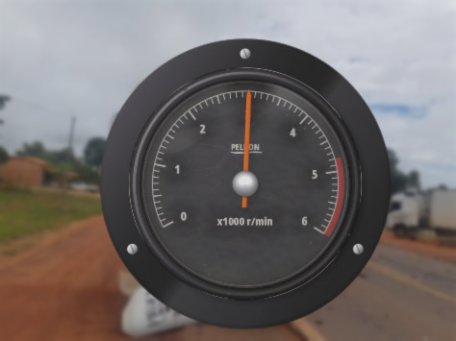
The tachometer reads 3000; rpm
